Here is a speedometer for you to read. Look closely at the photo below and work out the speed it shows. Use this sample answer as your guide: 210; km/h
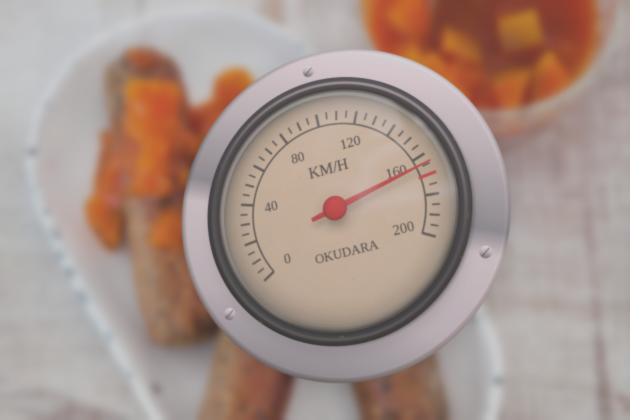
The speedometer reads 165; km/h
